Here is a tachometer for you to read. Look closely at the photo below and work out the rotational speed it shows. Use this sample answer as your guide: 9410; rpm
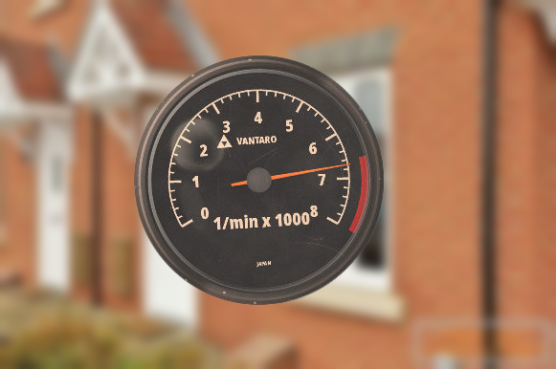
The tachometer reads 6700; rpm
